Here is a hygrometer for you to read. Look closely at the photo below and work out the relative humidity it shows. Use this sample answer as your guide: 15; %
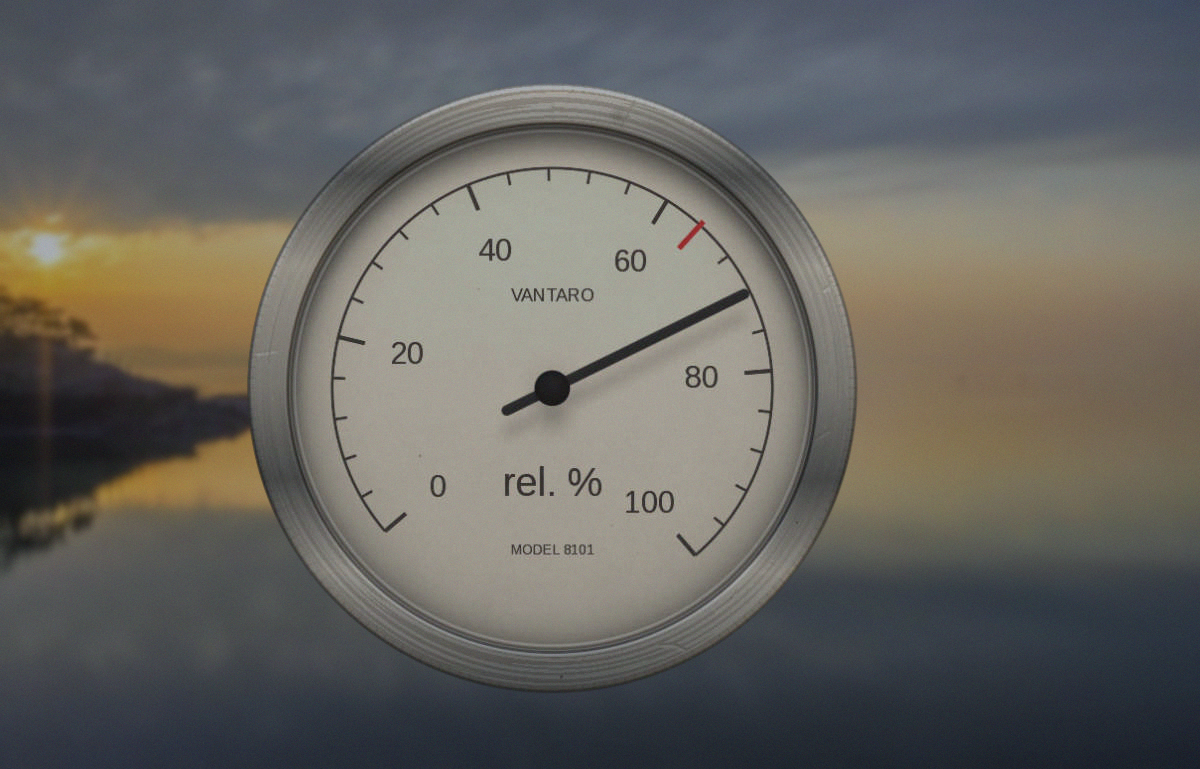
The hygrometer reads 72; %
